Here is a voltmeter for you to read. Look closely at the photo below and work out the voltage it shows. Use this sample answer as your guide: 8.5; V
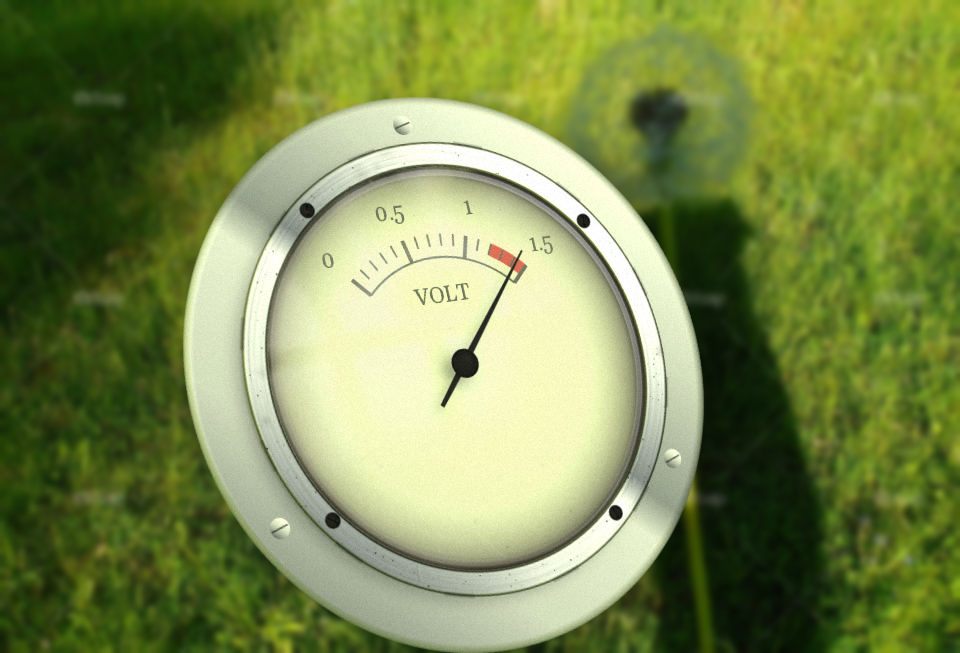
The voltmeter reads 1.4; V
